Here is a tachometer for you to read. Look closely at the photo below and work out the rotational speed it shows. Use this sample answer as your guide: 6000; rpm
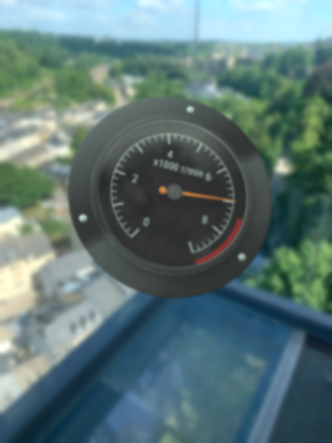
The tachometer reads 7000; rpm
